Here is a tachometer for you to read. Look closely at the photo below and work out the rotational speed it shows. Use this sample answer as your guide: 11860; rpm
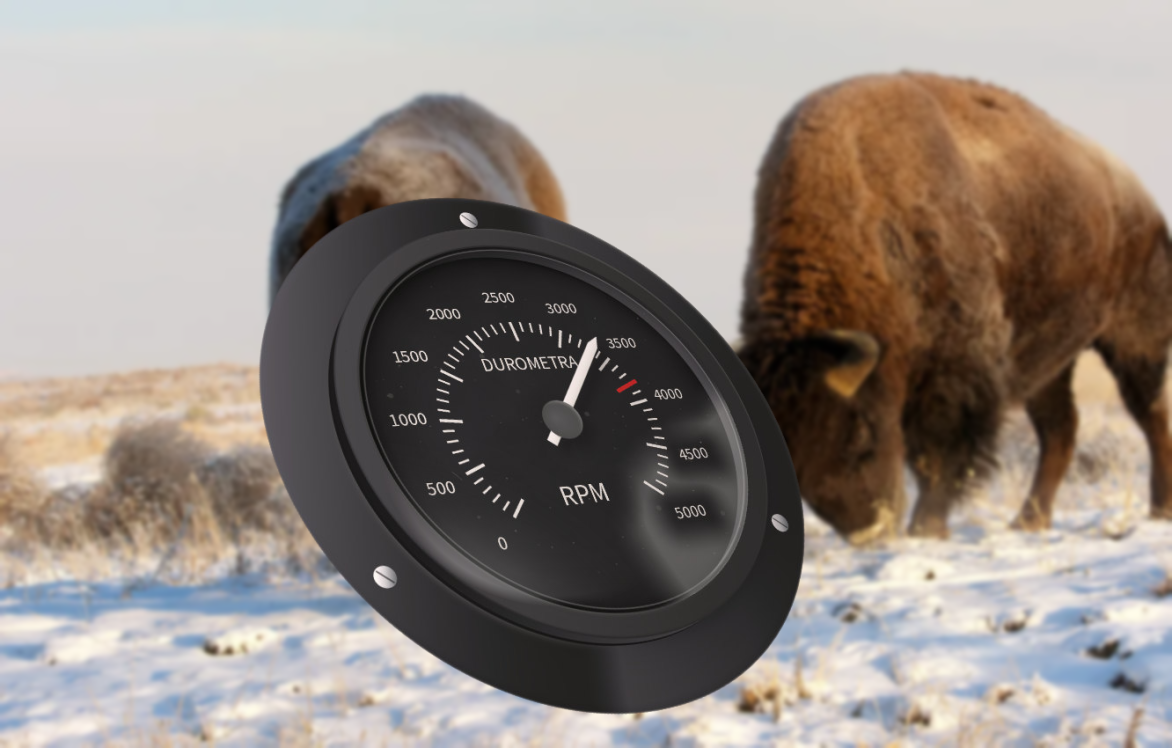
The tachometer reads 3300; rpm
